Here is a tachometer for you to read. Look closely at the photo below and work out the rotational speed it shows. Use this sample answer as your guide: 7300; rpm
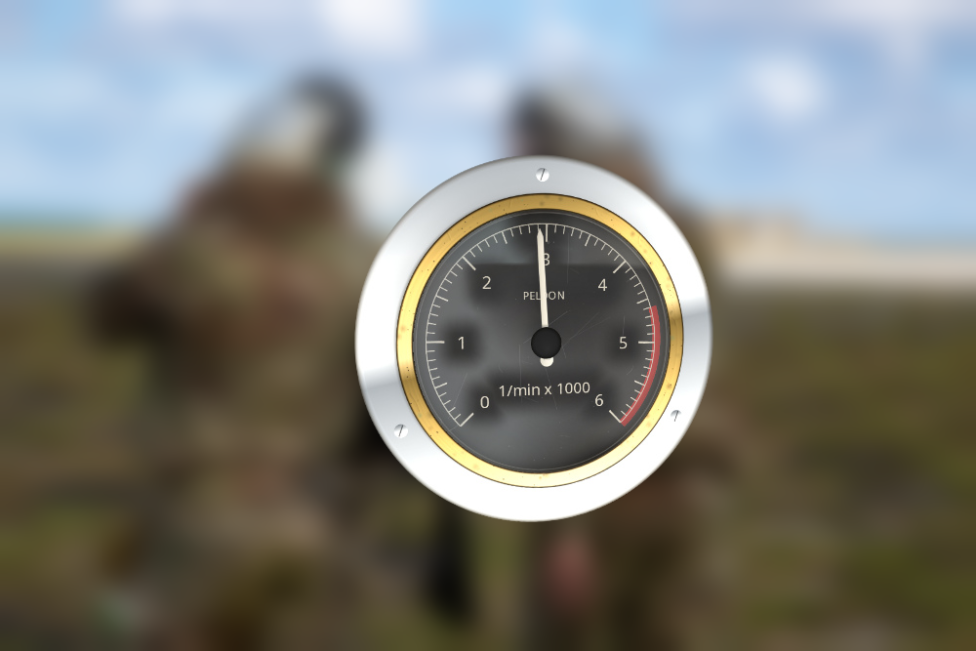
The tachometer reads 2900; rpm
